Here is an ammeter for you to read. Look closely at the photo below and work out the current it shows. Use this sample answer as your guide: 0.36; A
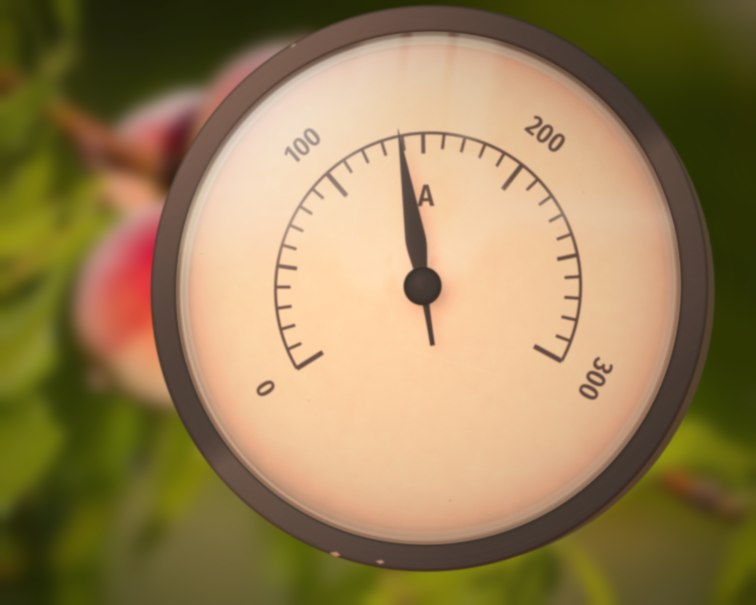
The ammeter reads 140; A
